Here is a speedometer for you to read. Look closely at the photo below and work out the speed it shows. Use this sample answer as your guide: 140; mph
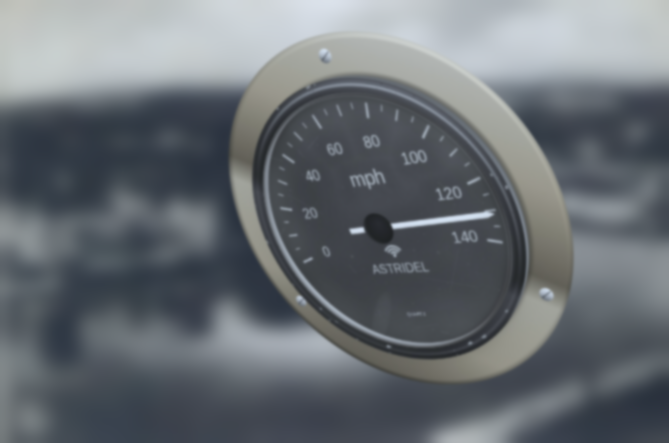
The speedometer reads 130; mph
